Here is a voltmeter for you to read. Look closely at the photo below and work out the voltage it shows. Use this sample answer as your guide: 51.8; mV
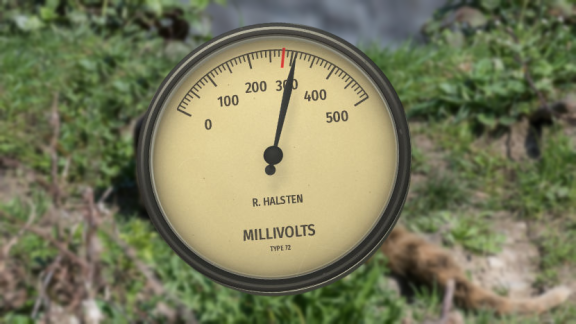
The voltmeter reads 310; mV
